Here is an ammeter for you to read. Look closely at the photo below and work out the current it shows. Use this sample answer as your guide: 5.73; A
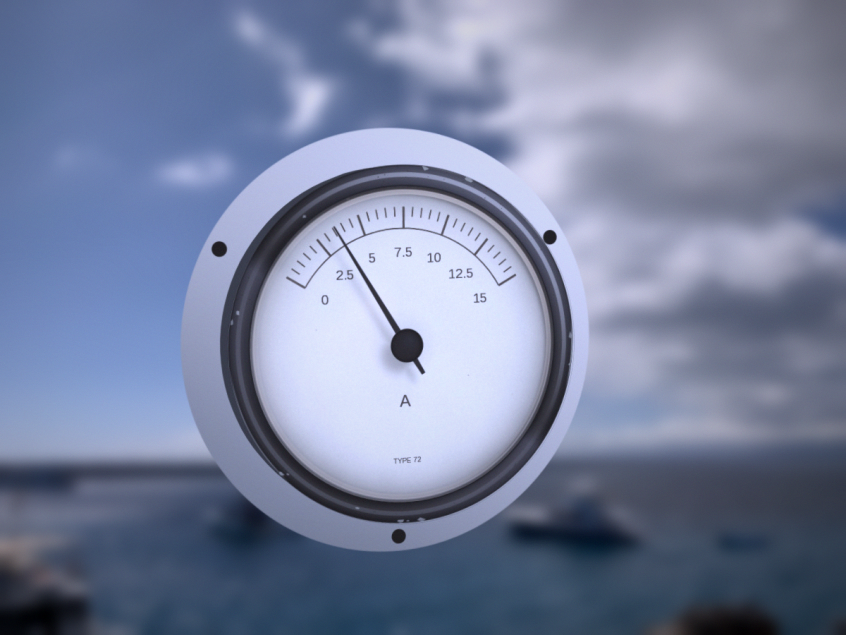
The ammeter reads 3.5; A
